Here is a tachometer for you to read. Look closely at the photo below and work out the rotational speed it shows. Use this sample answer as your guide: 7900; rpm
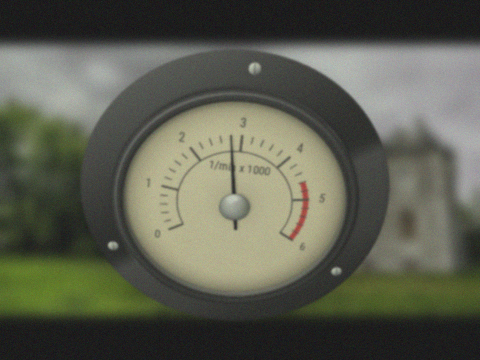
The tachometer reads 2800; rpm
